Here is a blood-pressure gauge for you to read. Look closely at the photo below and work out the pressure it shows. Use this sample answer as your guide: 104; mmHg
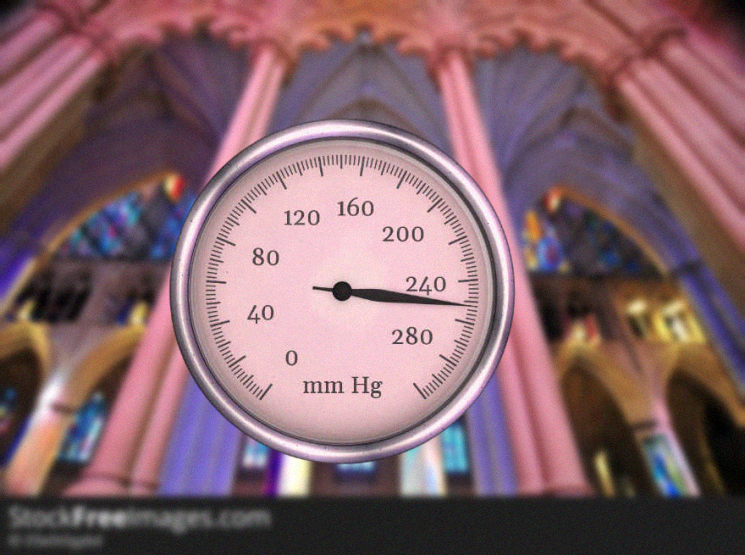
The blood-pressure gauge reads 252; mmHg
